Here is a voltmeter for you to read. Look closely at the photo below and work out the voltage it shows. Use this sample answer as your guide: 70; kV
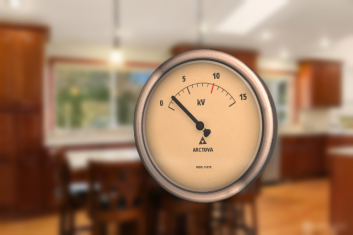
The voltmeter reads 2; kV
